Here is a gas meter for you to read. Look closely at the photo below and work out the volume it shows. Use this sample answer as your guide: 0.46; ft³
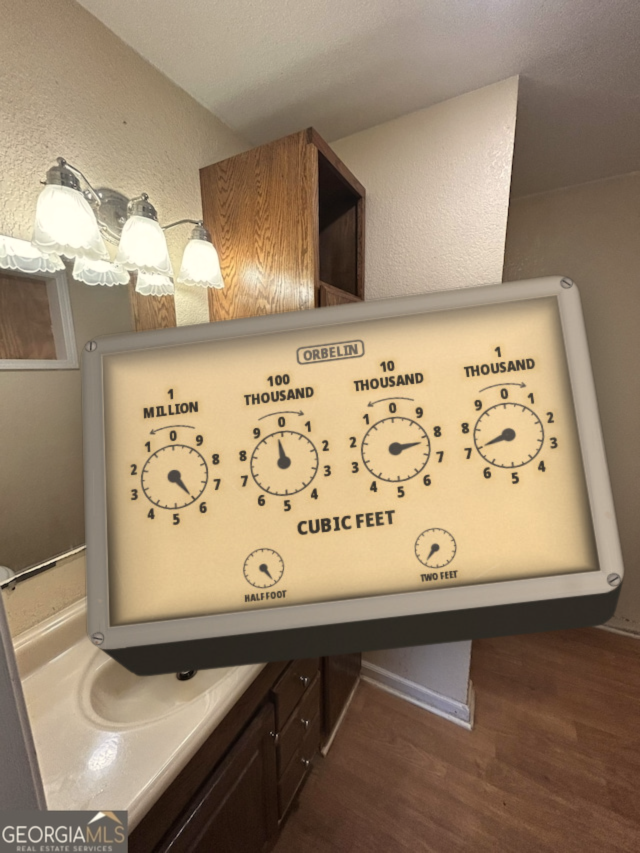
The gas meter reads 597700; ft³
